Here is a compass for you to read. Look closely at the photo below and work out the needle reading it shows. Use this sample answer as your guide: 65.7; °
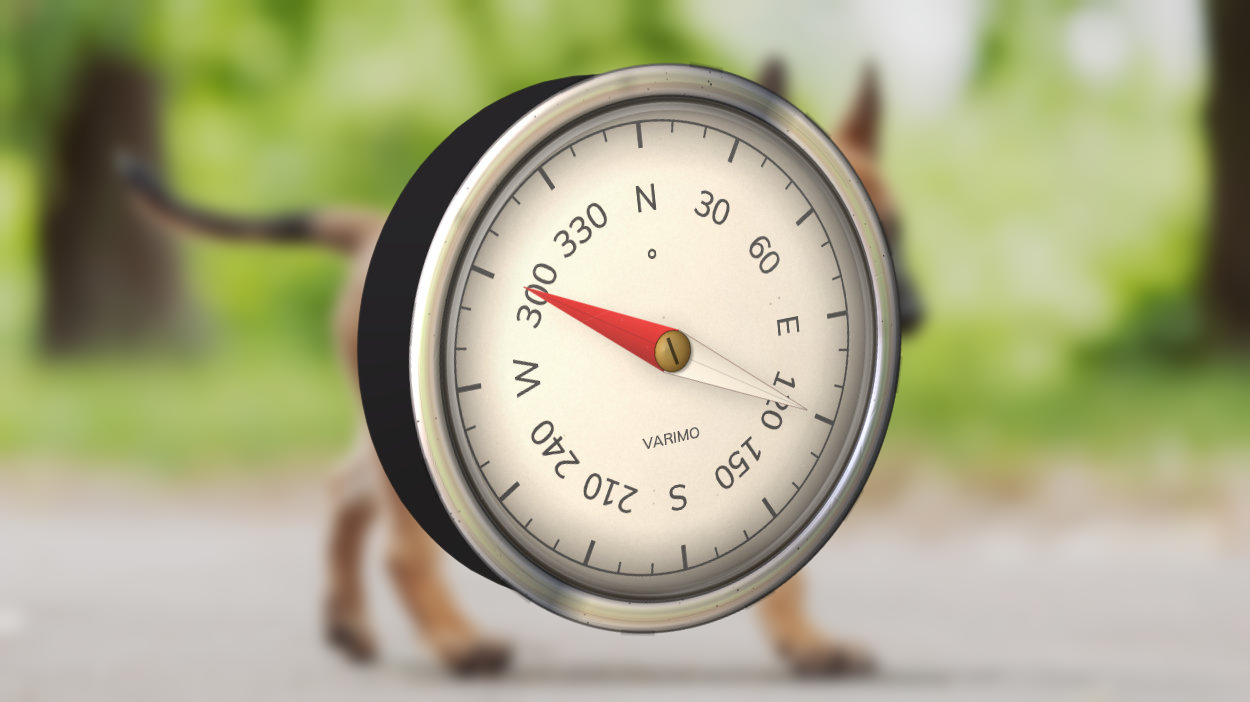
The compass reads 300; °
